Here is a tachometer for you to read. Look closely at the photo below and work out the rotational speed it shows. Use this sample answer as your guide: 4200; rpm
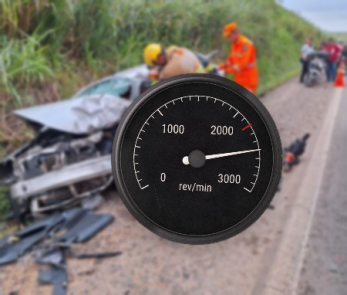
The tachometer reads 2500; rpm
